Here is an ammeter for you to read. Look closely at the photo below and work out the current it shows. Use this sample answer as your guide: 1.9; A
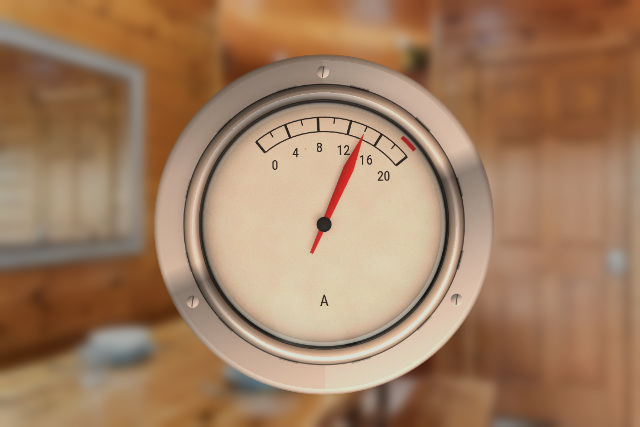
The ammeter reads 14; A
